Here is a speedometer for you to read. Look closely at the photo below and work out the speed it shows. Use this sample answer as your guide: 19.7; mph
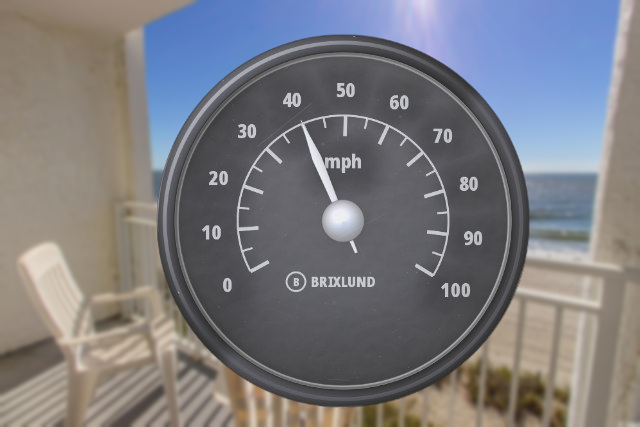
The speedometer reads 40; mph
